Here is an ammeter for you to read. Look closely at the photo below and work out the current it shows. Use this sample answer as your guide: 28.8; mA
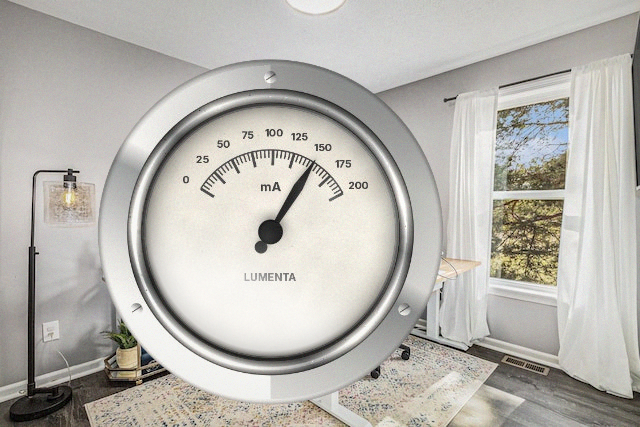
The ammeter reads 150; mA
